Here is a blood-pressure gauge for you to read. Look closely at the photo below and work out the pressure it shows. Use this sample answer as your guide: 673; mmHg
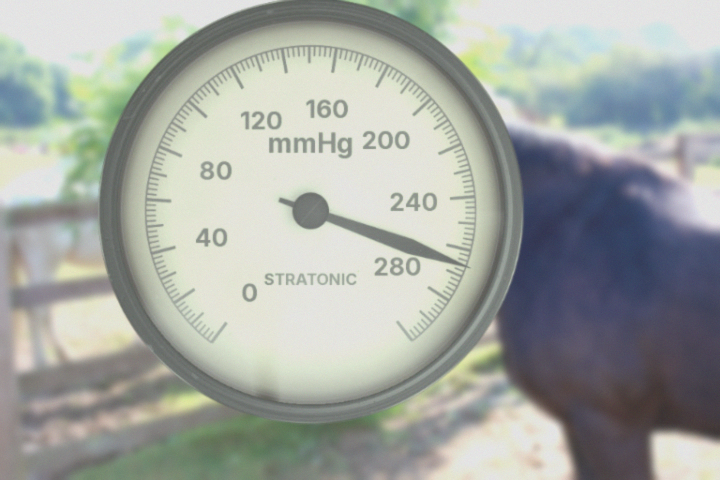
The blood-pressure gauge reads 266; mmHg
